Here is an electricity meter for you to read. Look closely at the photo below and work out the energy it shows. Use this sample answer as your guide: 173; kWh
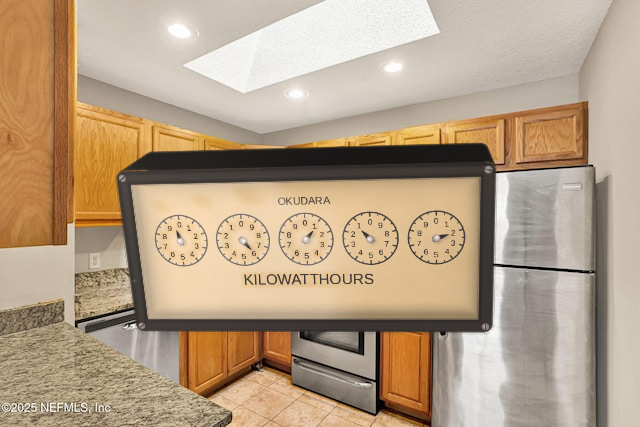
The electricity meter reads 96112; kWh
